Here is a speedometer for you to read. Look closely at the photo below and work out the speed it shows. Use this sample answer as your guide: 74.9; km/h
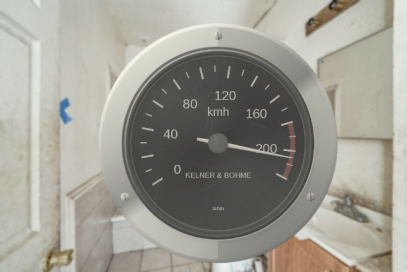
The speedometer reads 205; km/h
